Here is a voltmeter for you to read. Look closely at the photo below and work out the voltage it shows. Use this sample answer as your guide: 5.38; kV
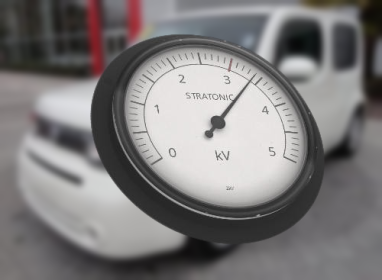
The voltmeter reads 3.4; kV
